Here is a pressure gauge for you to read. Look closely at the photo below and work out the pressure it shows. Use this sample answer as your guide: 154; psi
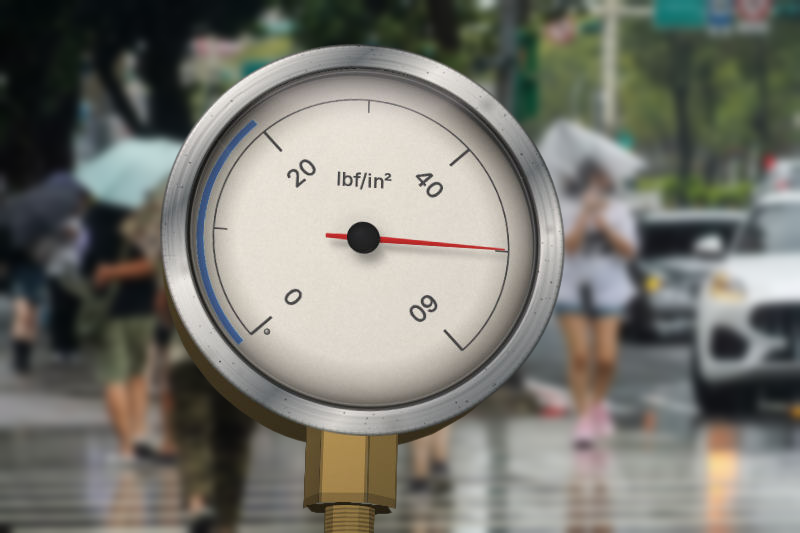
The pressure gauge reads 50; psi
